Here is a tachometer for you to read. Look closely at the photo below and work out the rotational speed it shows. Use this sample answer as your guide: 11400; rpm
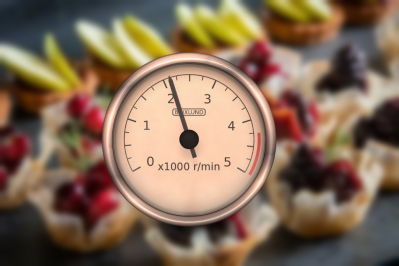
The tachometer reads 2125; rpm
